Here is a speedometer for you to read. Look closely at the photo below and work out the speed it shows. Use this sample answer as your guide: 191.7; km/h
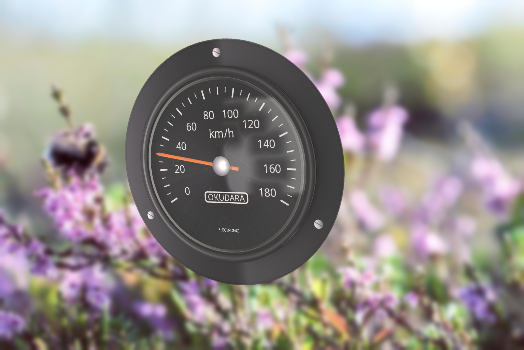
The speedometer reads 30; km/h
